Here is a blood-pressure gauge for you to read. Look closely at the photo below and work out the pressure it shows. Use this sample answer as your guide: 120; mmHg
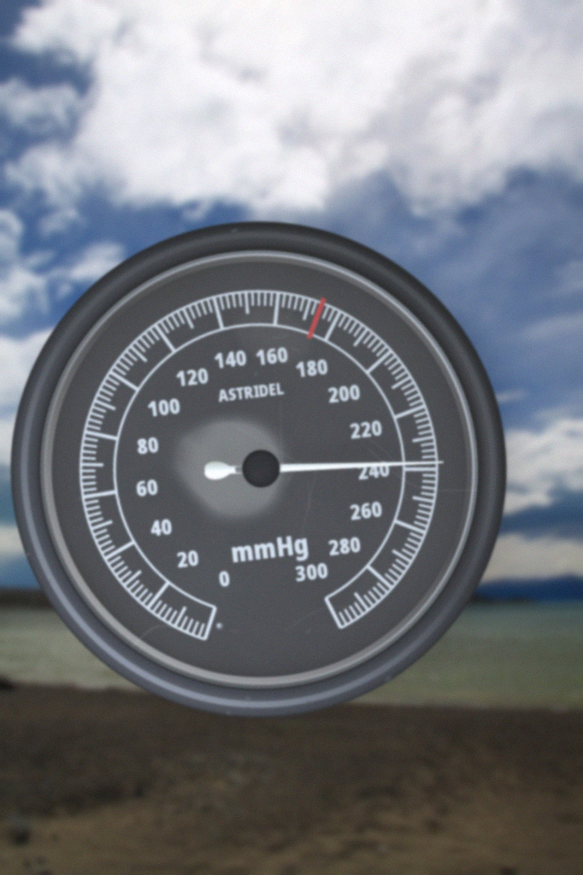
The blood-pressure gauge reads 238; mmHg
